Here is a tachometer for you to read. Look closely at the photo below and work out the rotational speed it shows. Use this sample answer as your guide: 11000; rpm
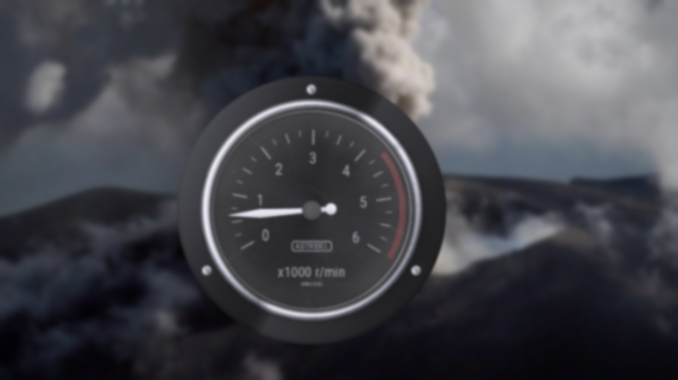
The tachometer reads 625; rpm
